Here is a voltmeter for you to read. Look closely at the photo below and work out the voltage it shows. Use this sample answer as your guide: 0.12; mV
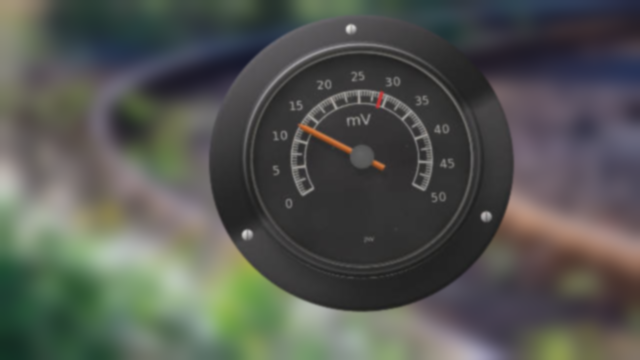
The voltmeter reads 12.5; mV
